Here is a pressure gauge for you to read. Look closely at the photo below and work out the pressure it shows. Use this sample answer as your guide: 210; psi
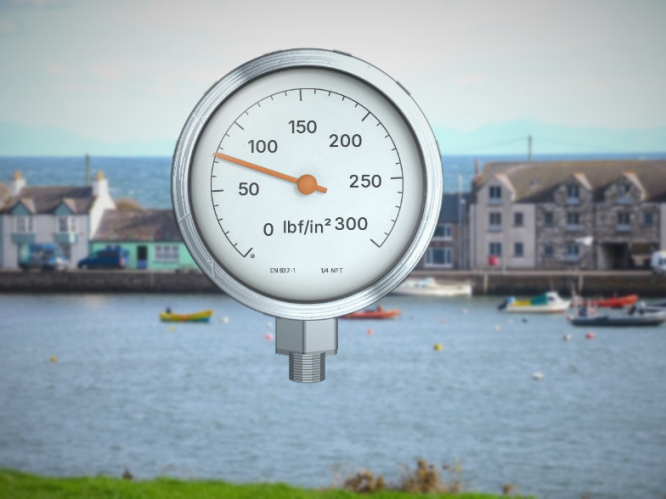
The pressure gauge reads 75; psi
